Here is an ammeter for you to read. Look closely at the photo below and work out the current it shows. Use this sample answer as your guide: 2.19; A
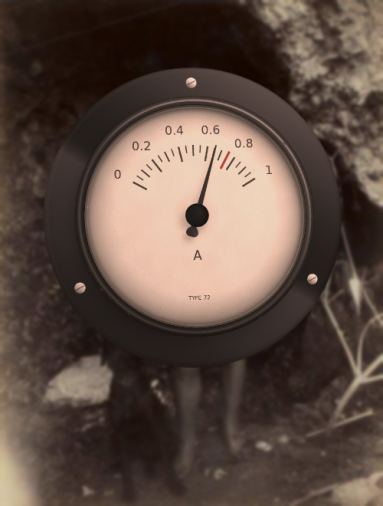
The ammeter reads 0.65; A
